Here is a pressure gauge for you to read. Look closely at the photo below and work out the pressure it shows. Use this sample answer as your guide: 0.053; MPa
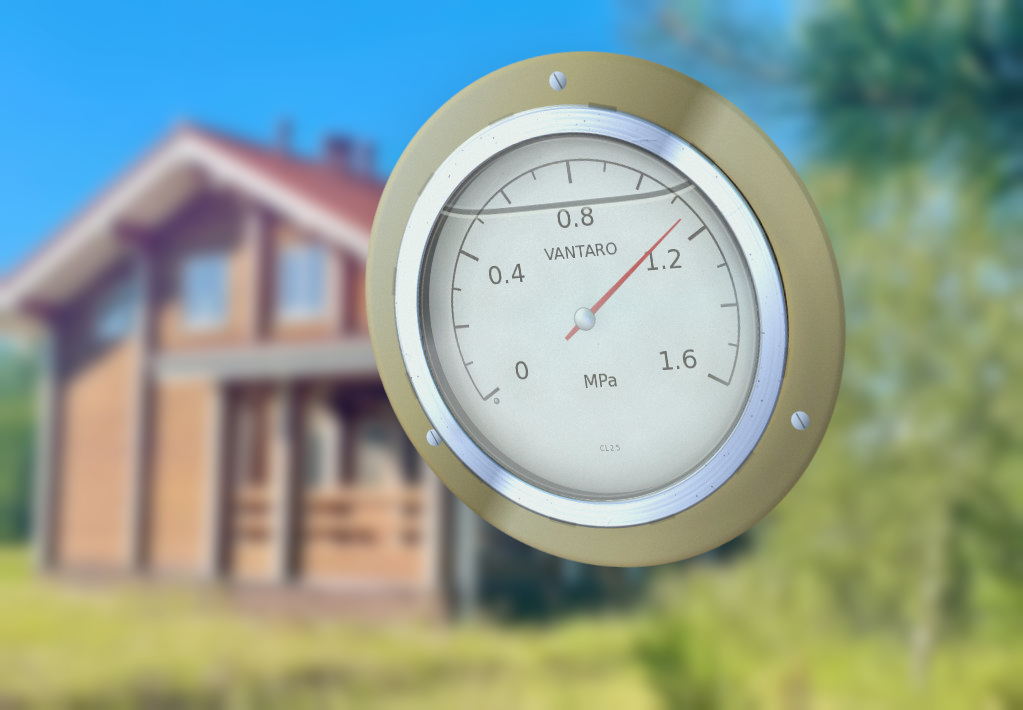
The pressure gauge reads 1.15; MPa
